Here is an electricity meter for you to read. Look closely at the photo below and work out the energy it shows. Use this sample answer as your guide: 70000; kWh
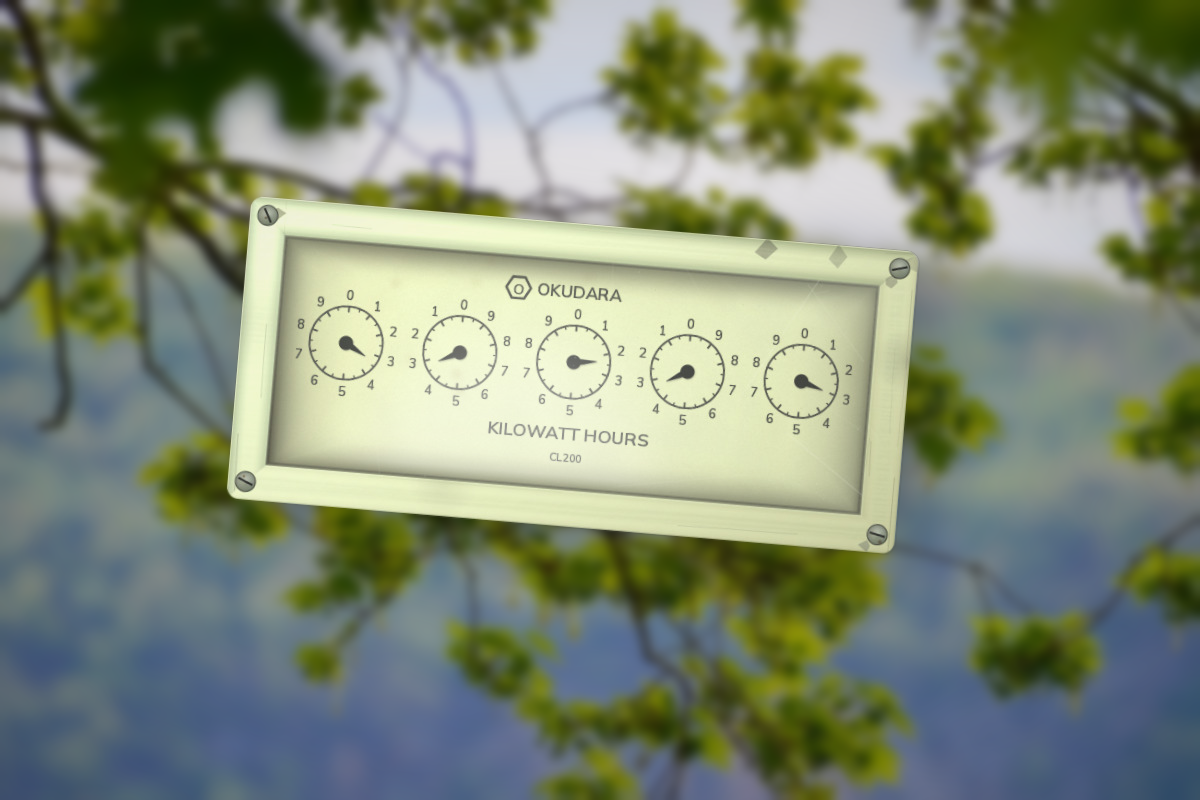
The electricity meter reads 33233; kWh
